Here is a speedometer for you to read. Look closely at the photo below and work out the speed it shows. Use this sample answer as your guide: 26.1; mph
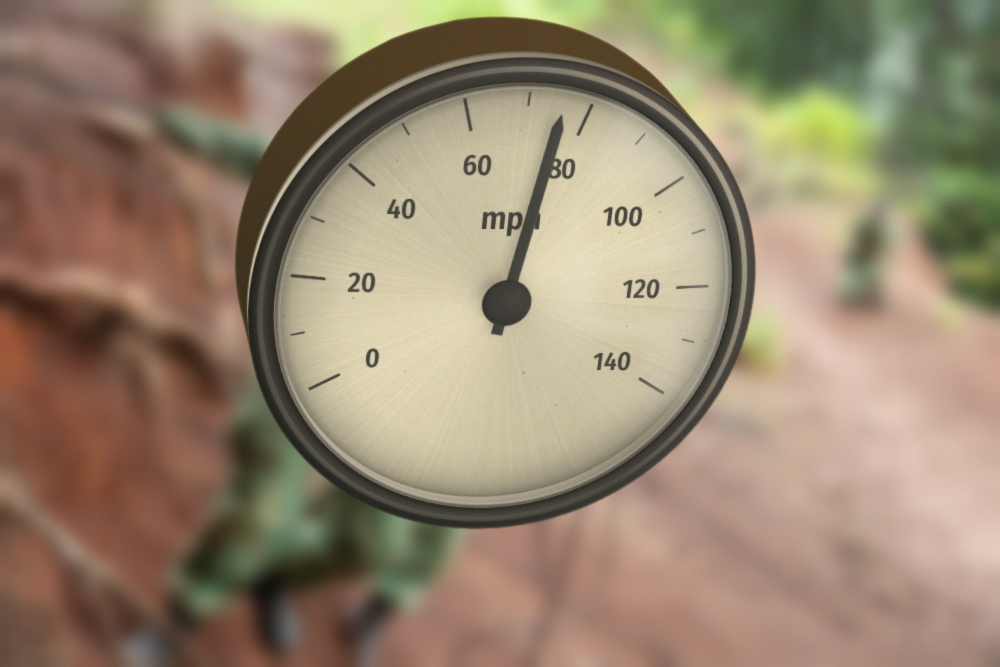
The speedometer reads 75; mph
